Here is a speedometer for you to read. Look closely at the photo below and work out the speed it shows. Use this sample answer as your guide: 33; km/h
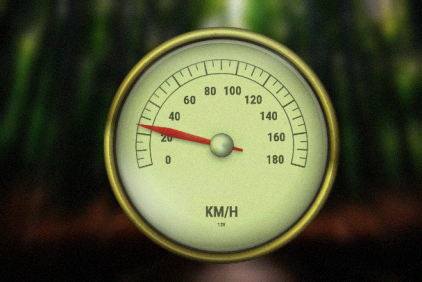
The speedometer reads 25; km/h
